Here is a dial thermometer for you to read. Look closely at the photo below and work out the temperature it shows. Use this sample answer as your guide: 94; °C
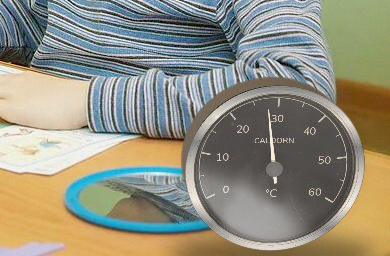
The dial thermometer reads 27.5; °C
